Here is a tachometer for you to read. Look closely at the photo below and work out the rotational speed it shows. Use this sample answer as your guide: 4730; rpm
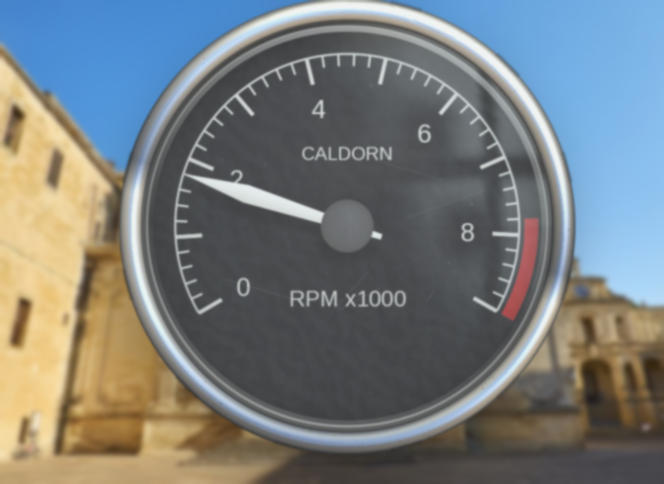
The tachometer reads 1800; rpm
